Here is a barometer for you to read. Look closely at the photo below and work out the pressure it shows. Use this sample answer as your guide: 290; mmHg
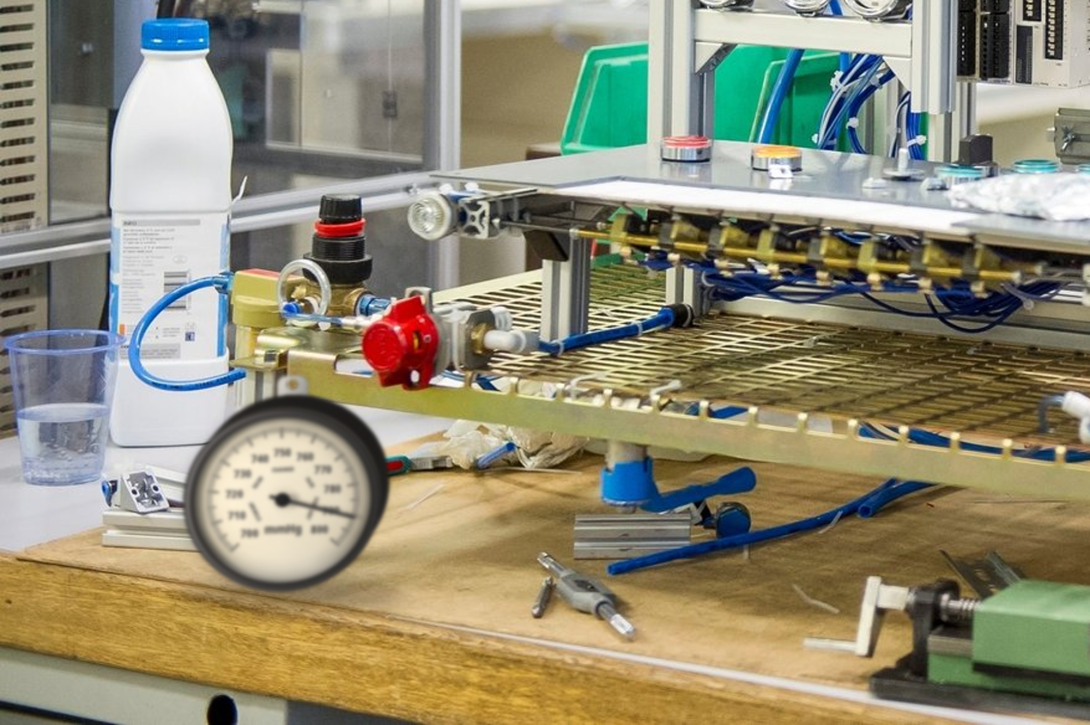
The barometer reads 790; mmHg
